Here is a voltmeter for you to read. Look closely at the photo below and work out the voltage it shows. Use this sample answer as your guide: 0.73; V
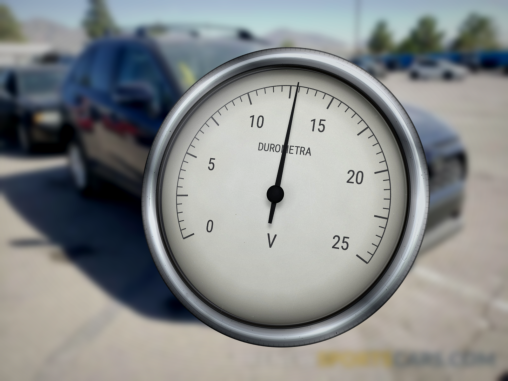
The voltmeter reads 13; V
